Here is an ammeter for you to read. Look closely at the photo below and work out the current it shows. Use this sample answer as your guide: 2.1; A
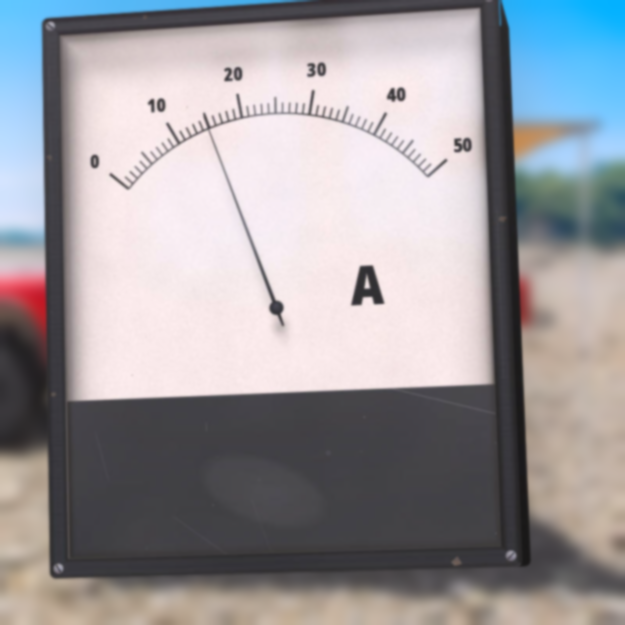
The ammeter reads 15; A
